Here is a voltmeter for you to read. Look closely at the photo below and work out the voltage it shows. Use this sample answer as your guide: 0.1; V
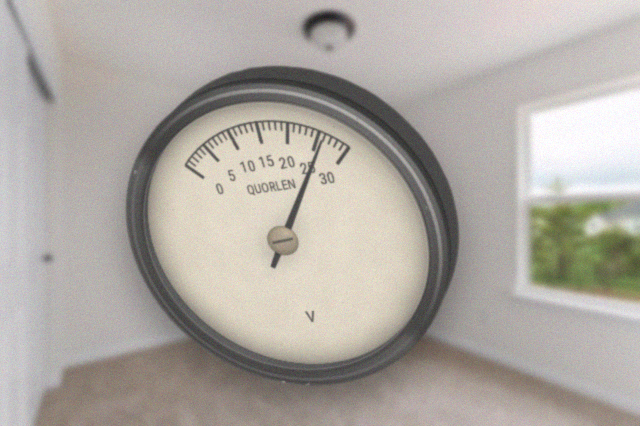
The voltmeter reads 26; V
